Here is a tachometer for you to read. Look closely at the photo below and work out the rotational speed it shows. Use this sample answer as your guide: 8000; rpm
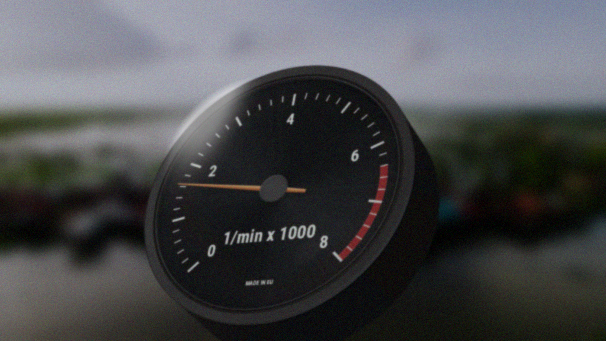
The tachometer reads 1600; rpm
